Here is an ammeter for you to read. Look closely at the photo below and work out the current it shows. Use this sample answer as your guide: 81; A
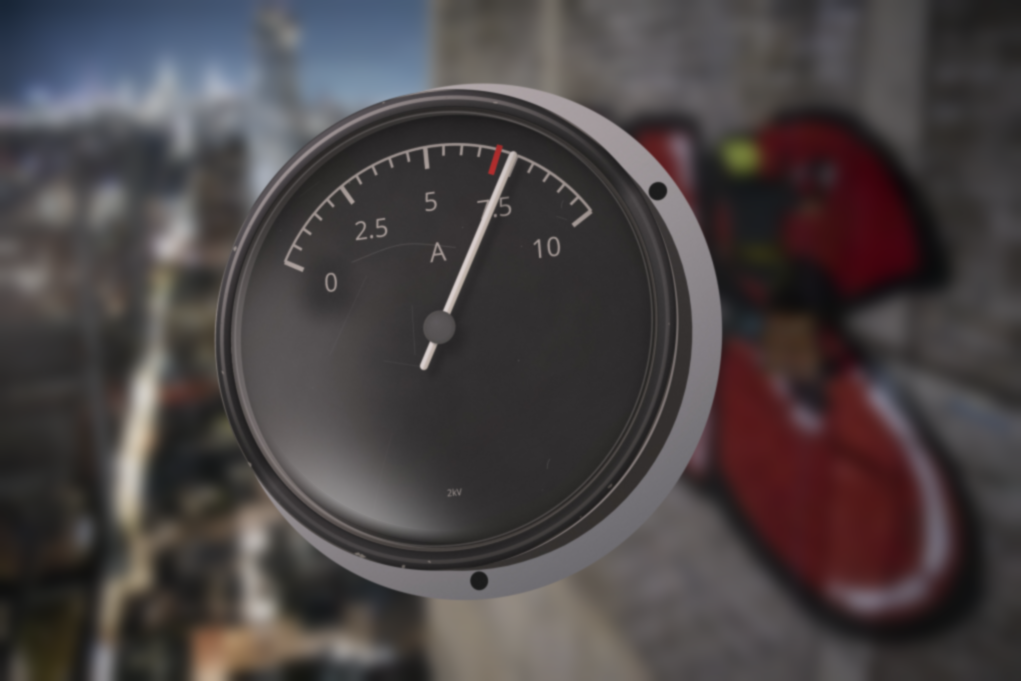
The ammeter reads 7.5; A
